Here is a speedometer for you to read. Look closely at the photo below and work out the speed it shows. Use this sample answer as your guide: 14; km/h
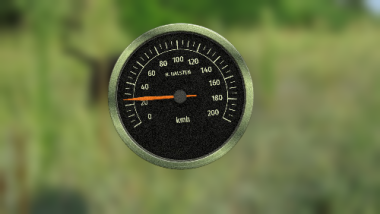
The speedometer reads 25; km/h
